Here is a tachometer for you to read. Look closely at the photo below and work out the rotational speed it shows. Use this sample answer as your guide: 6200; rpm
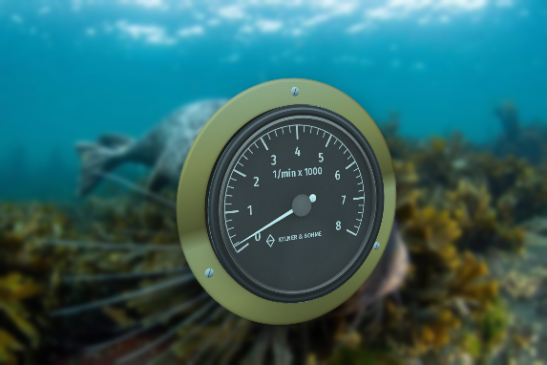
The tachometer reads 200; rpm
